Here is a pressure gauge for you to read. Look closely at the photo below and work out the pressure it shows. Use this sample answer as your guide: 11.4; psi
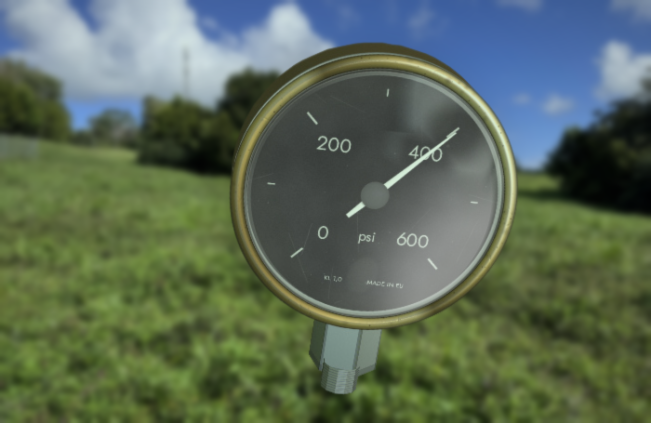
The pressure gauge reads 400; psi
